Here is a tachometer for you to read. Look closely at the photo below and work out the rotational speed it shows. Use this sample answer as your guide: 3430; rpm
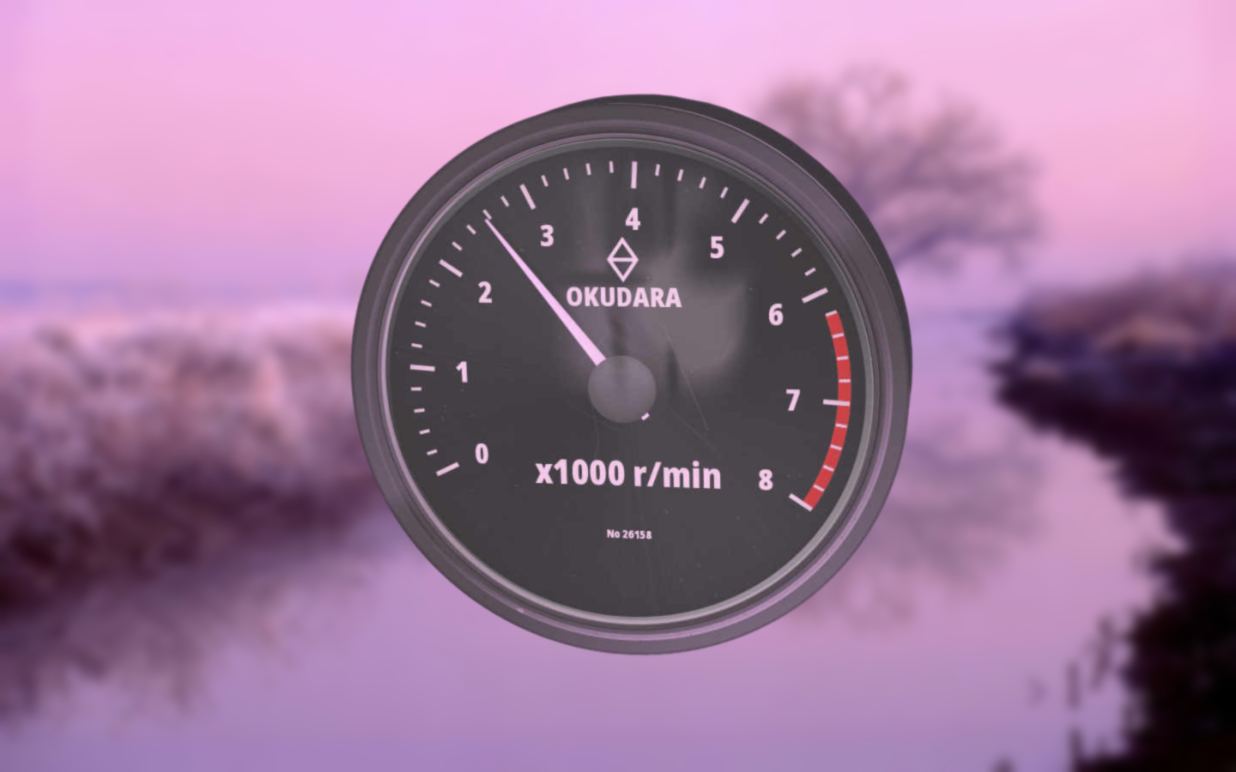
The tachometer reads 2600; rpm
